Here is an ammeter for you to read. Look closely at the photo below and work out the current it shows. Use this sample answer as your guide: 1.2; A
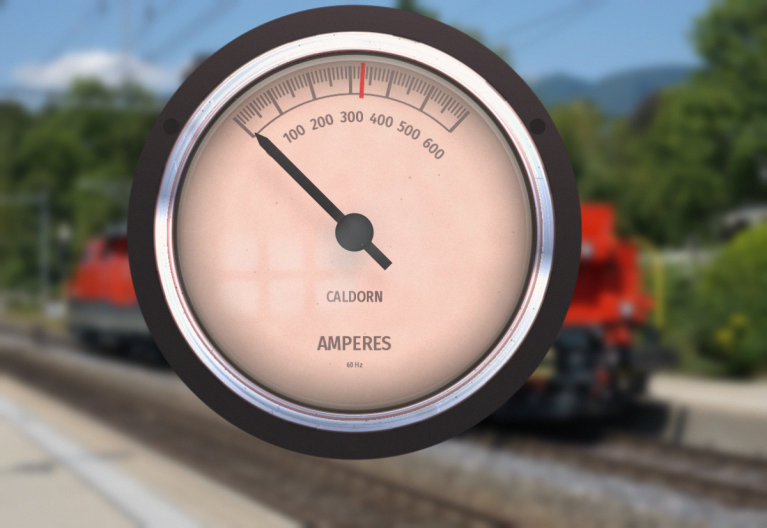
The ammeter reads 10; A
